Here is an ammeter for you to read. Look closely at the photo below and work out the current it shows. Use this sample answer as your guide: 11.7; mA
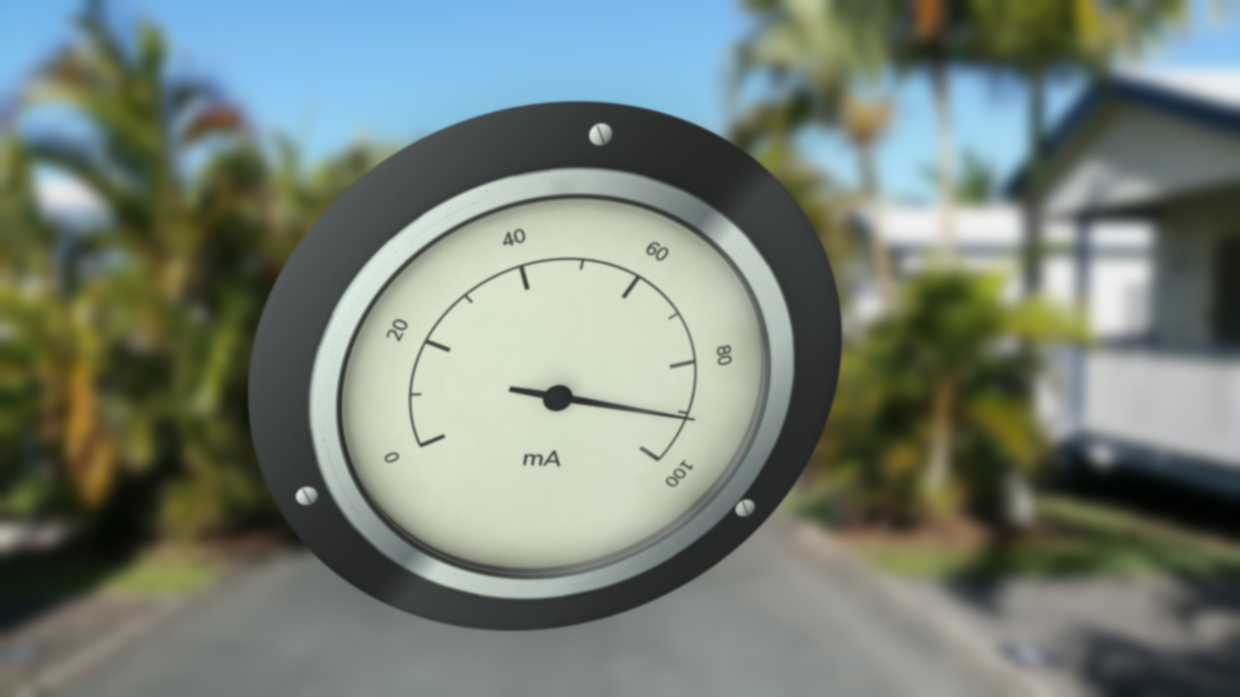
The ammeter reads 90; mA
